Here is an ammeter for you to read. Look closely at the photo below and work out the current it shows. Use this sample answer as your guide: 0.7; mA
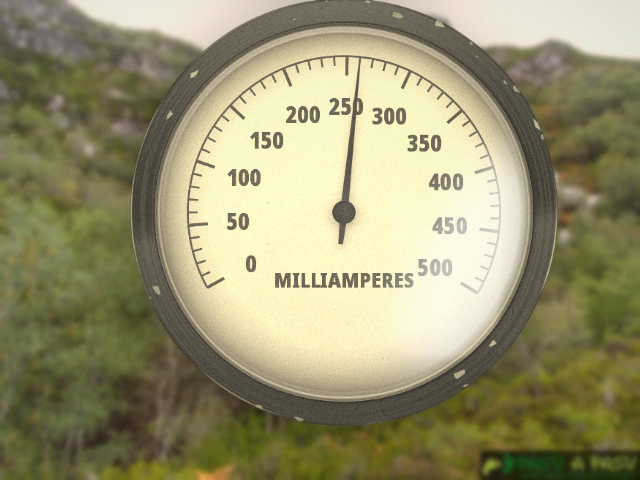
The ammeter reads 260; mA
